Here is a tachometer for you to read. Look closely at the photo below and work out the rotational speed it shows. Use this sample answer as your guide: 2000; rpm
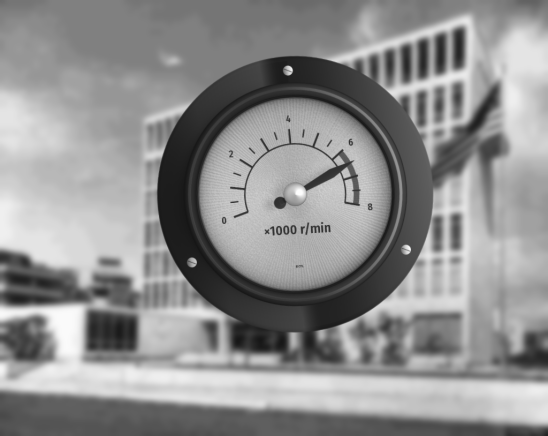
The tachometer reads 6500; rpm
